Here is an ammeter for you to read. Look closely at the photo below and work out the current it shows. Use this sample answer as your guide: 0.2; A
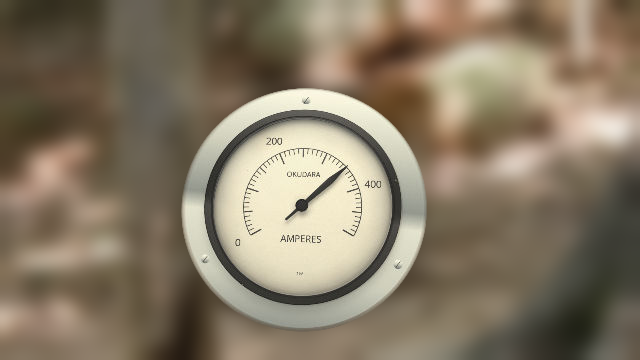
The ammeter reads 350; A
